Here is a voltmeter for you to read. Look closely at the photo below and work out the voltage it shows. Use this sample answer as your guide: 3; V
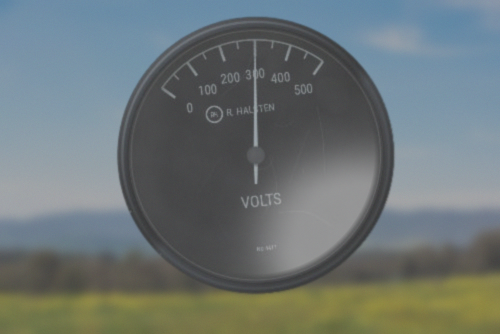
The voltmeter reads 300; V
